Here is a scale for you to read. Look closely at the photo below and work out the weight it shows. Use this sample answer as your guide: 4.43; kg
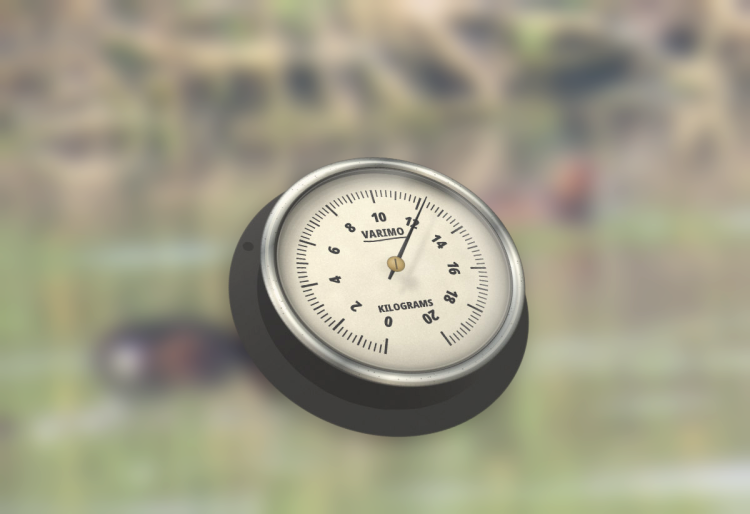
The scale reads 12.2; kg
